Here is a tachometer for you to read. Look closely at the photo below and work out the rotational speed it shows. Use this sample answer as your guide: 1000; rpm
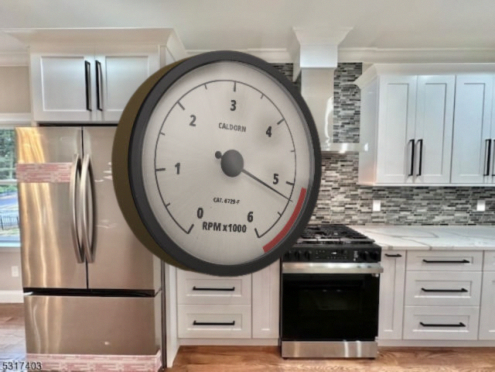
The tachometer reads 5250; rpm
